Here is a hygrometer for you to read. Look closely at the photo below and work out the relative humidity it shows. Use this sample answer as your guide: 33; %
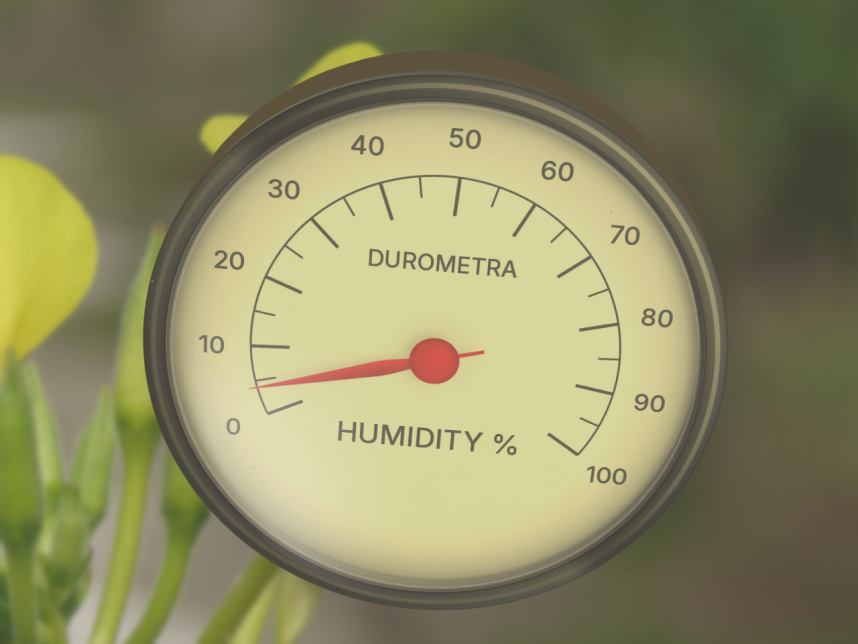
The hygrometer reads 5; %
